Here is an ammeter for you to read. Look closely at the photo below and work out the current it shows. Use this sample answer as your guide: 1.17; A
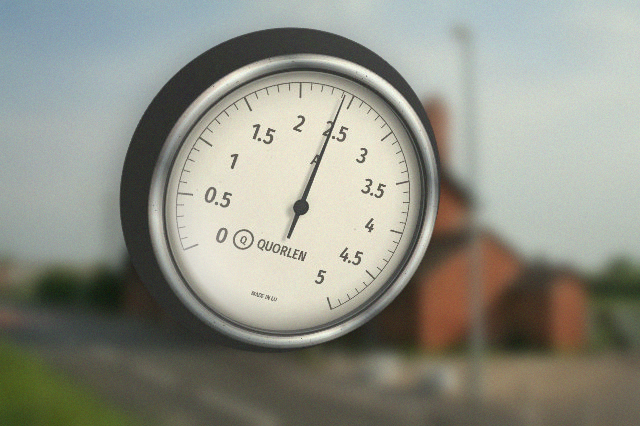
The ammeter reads 2.4; A
